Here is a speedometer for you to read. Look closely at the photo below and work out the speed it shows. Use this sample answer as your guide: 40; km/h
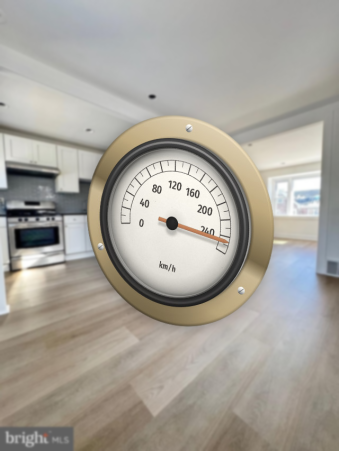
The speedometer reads 245; km/h
